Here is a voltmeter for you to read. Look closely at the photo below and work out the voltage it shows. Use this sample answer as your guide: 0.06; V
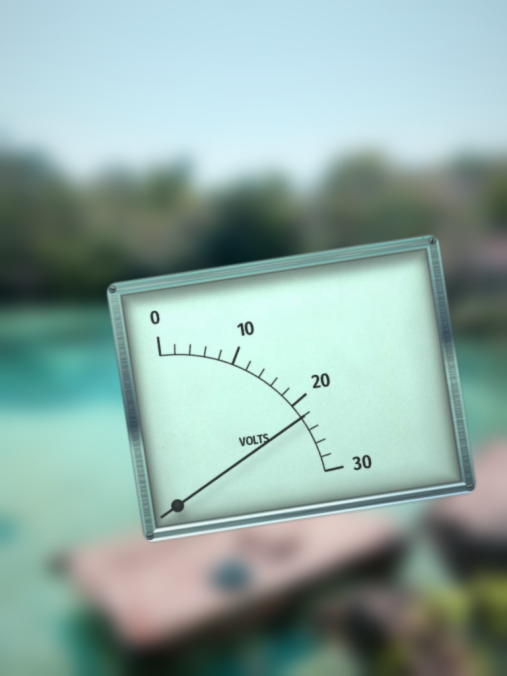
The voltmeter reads 22; V
